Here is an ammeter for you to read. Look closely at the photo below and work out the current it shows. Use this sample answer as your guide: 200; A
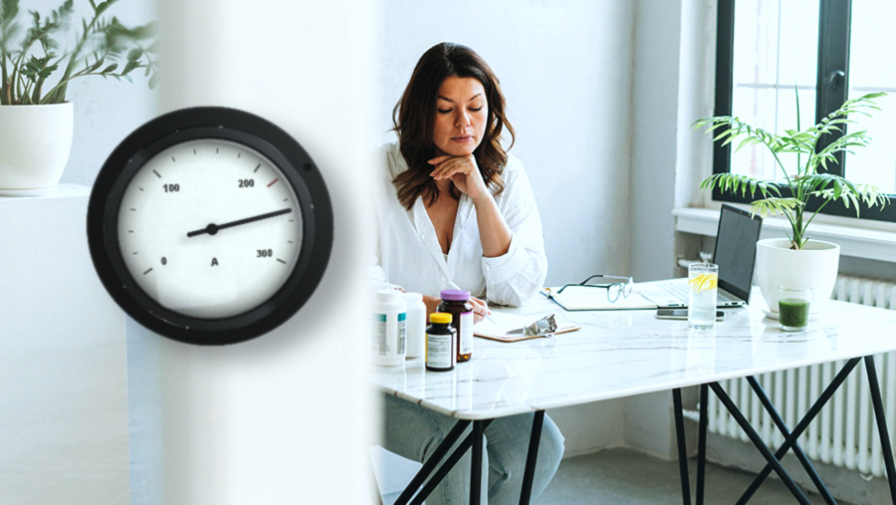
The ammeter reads 250; A
